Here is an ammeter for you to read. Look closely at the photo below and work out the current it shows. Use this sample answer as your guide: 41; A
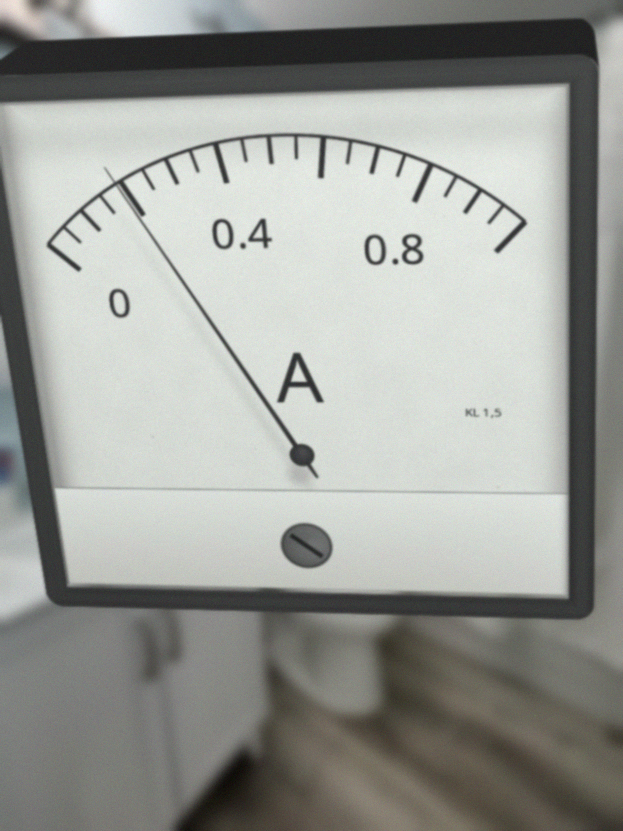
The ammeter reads 0.2; A
